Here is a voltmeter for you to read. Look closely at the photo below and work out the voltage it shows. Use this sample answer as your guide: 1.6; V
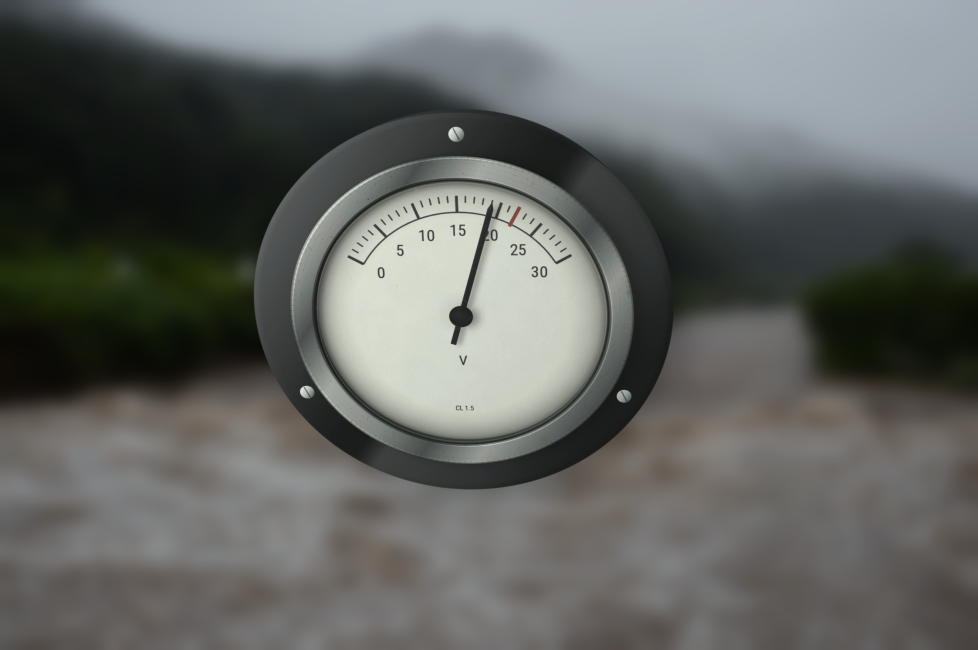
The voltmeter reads 19; V
